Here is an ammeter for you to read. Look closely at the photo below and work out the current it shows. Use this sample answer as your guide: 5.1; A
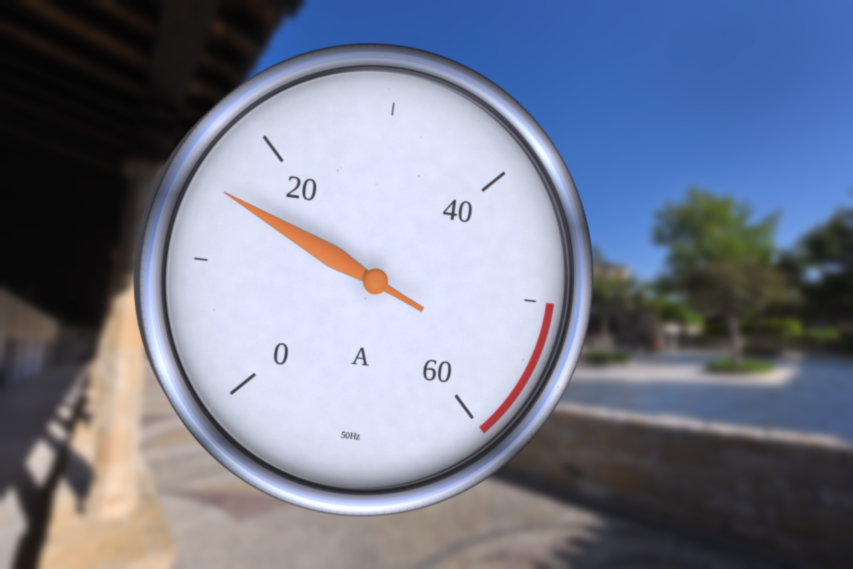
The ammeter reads 15; A
